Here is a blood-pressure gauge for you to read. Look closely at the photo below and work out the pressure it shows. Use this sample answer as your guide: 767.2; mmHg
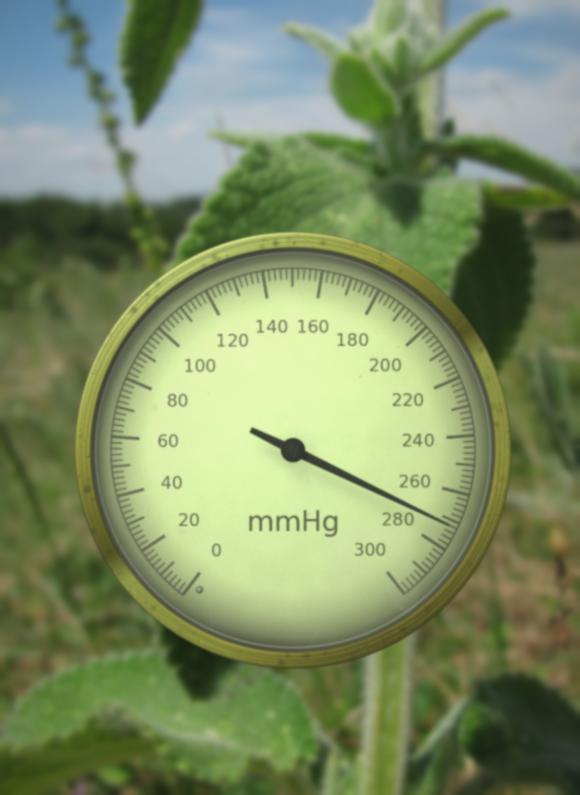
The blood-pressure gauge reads 272; mmHg
